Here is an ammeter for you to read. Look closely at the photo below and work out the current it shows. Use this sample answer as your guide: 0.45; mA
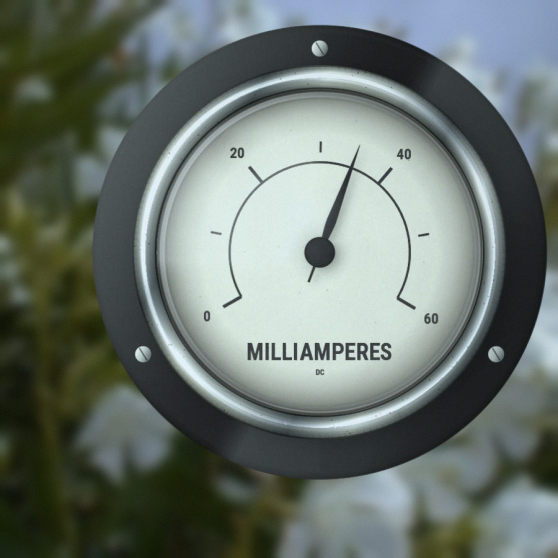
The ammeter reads 35; mA
